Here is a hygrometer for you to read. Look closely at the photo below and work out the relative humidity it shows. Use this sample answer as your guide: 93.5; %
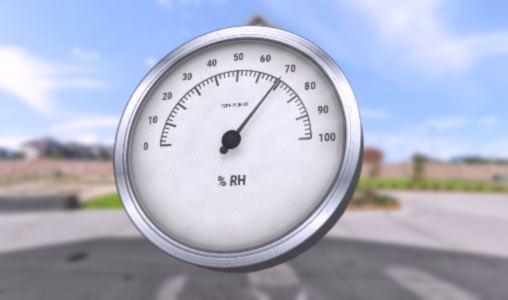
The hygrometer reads 70; %
